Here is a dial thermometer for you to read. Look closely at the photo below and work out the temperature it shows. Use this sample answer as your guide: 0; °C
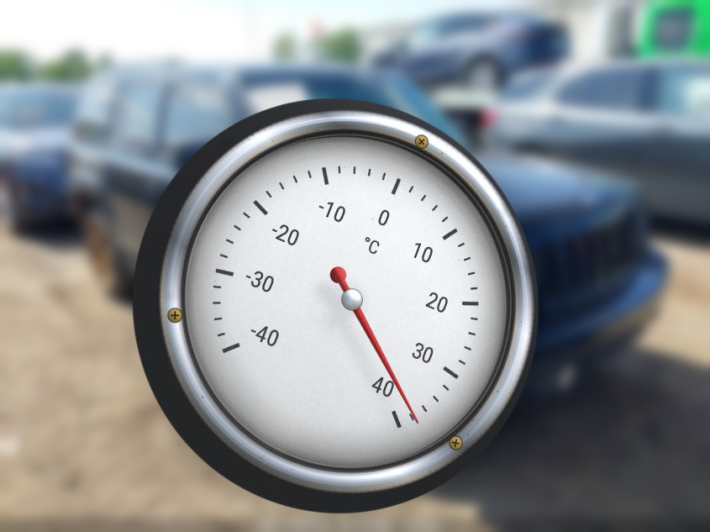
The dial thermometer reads 38; °C
